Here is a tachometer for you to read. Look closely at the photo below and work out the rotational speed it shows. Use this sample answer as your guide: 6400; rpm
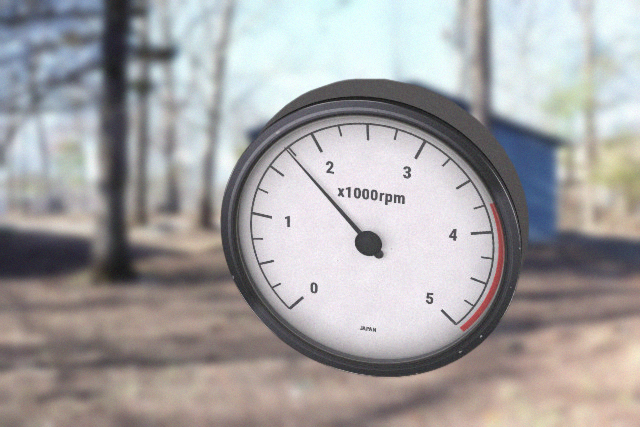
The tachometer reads 1750; rpm
